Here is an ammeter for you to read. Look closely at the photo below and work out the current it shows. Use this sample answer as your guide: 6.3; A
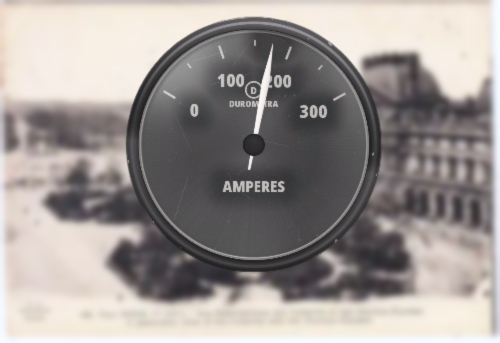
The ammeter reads 175; A
